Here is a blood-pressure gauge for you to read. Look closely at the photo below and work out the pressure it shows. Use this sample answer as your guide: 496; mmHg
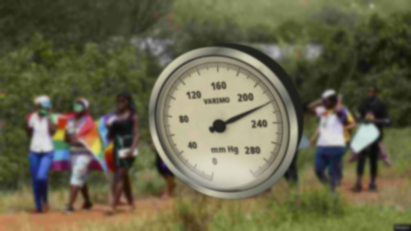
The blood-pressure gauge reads 220; mmHg
